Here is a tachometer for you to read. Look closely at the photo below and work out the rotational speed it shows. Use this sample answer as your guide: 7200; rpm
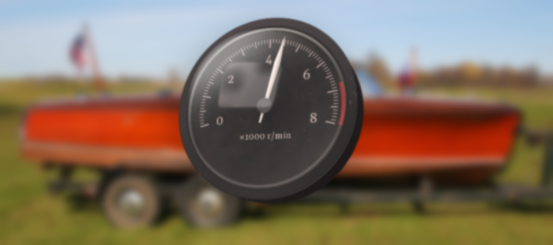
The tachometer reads 4500; rpm
